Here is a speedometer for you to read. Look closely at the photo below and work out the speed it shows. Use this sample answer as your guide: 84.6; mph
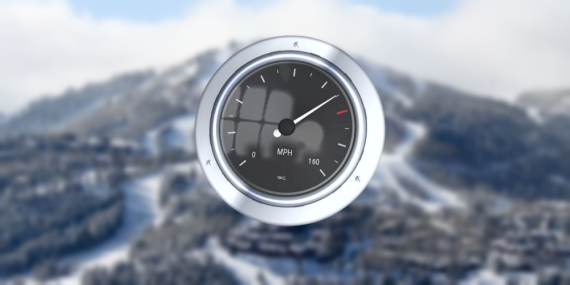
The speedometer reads 110; mph
